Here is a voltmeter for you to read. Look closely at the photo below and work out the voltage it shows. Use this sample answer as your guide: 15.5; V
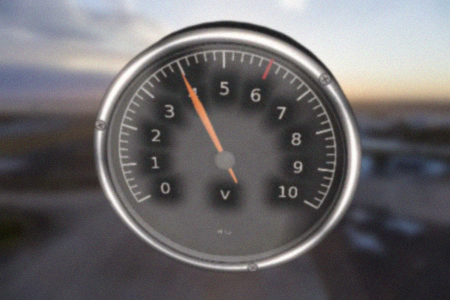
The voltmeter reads 4; V
